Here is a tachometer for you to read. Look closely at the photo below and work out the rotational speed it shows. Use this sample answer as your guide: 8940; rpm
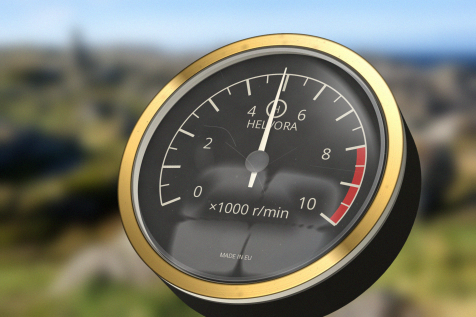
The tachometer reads 5000; rpm
